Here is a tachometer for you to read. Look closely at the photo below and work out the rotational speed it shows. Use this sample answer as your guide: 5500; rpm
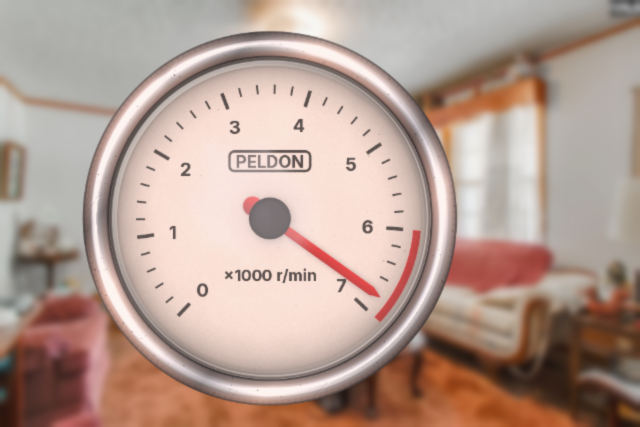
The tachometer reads 6800; rpm
